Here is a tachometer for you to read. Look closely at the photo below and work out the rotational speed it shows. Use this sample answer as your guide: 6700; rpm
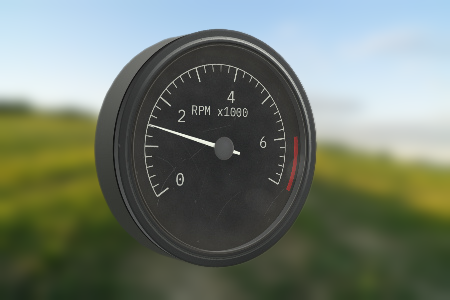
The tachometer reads 1400; rpm
